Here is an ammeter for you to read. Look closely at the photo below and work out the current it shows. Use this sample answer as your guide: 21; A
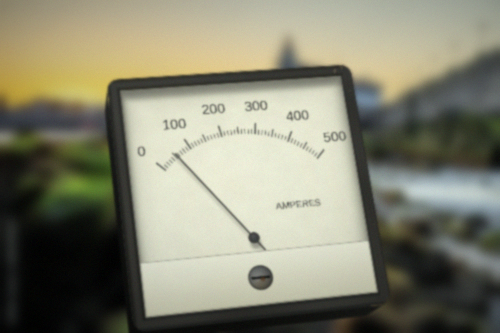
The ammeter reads 50; A
